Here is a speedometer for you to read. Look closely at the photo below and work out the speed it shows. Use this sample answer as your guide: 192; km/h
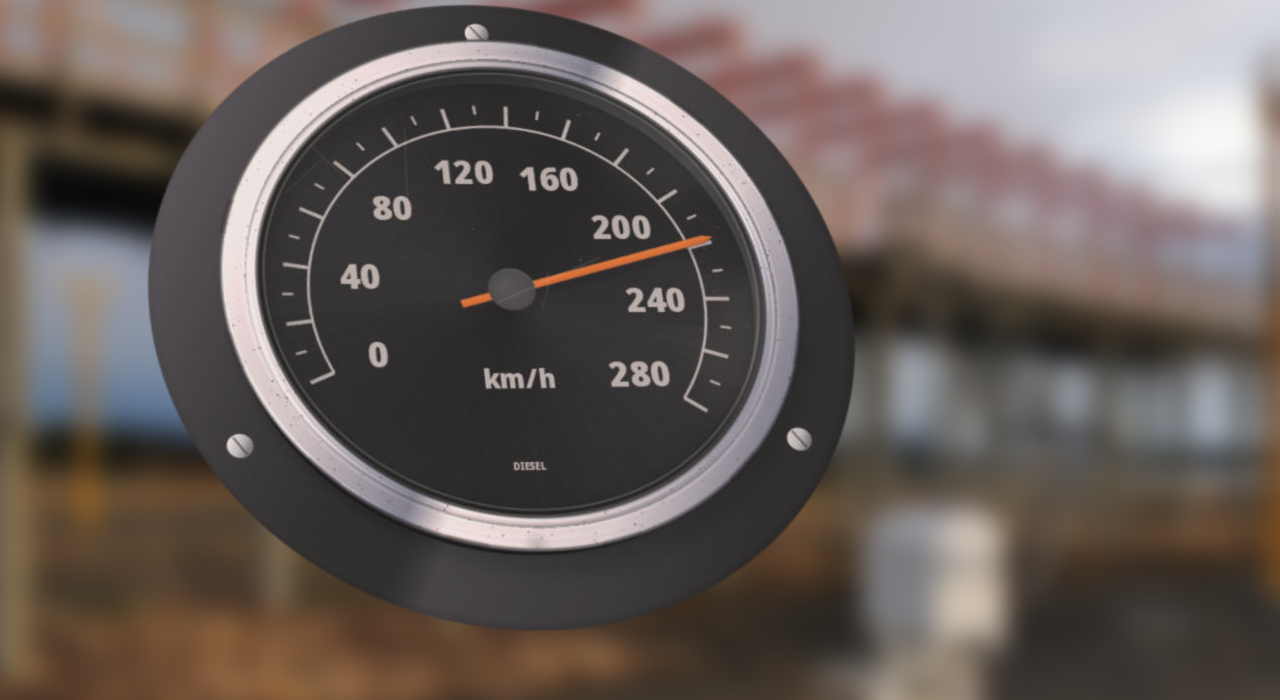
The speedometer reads 220; km/h
